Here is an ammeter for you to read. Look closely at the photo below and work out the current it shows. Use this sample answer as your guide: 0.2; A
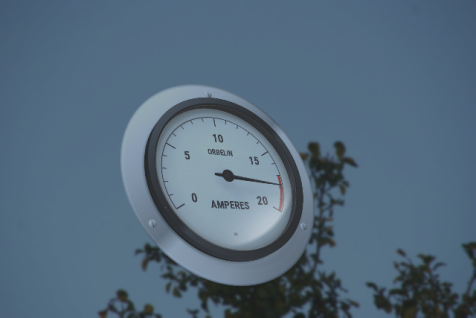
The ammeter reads 18; A
